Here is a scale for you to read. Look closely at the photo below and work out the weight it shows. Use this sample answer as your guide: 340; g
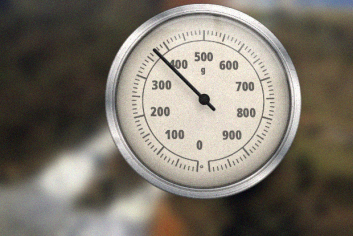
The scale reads 370; g
